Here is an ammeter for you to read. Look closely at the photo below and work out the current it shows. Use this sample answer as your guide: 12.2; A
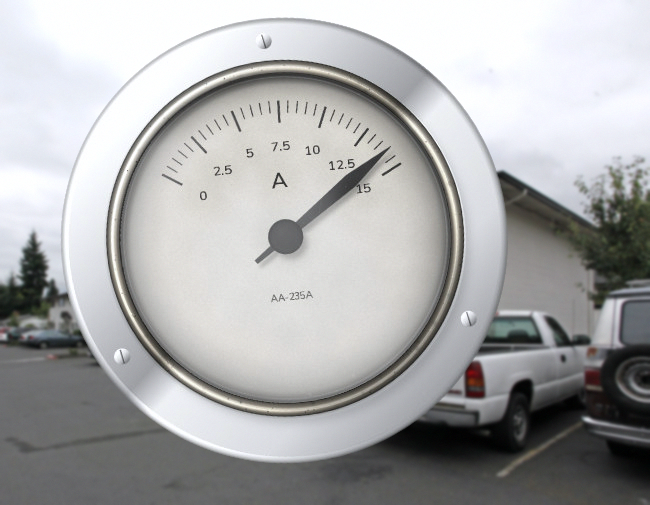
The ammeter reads 14; A
